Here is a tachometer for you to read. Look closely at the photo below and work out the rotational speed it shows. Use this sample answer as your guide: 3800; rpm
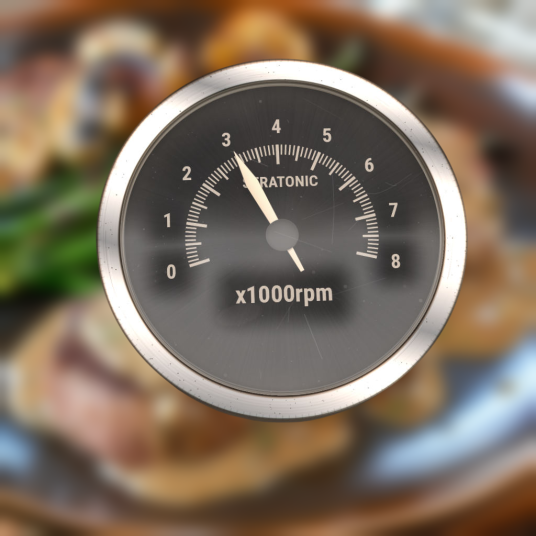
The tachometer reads 3000; rpm
